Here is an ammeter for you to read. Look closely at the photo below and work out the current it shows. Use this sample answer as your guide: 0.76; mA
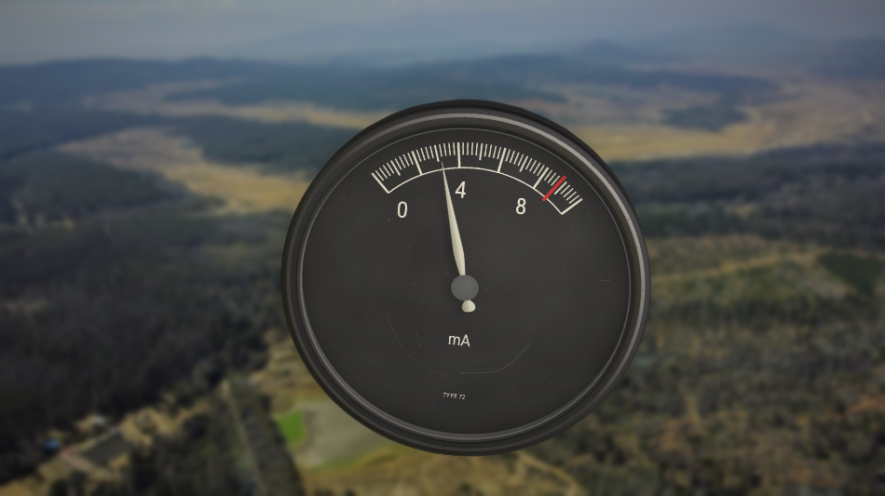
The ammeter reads 3.2; mA
